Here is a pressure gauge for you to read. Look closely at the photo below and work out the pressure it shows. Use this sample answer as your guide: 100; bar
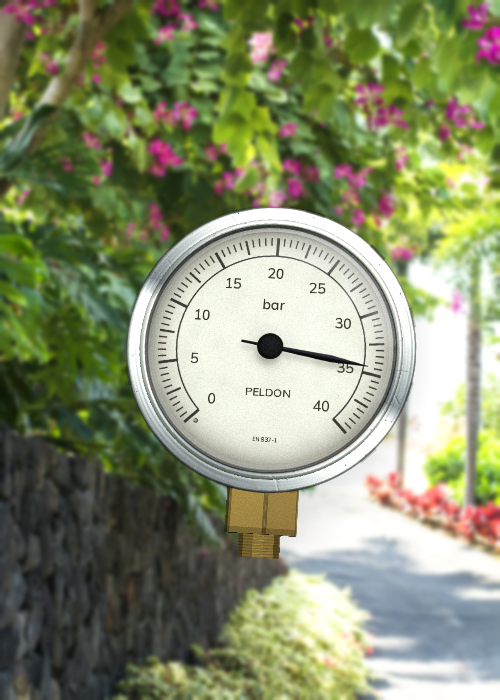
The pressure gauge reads 34.5; bar
